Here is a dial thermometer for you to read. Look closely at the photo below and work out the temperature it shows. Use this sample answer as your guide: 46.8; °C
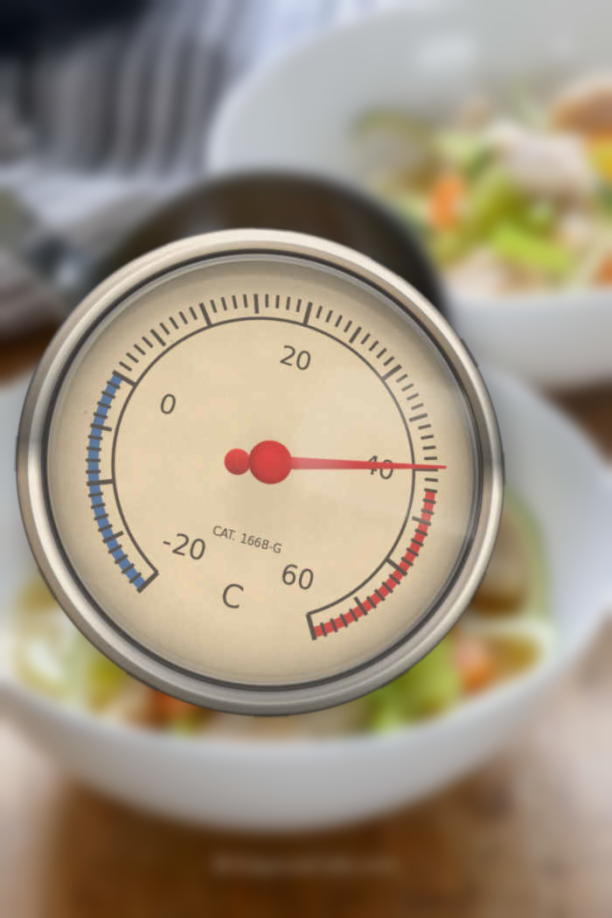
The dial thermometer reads 40; °C
